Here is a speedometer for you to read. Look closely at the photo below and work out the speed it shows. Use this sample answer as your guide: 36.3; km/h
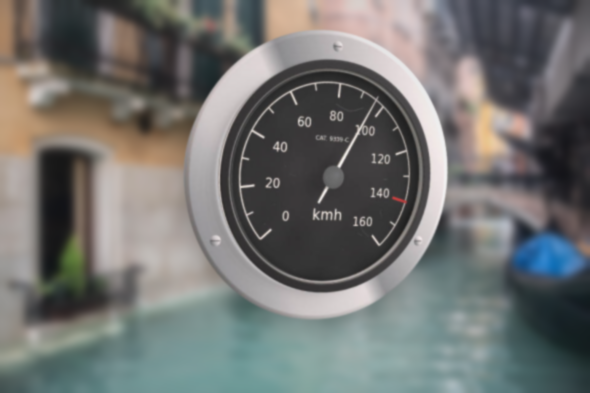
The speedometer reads 95; km/h
